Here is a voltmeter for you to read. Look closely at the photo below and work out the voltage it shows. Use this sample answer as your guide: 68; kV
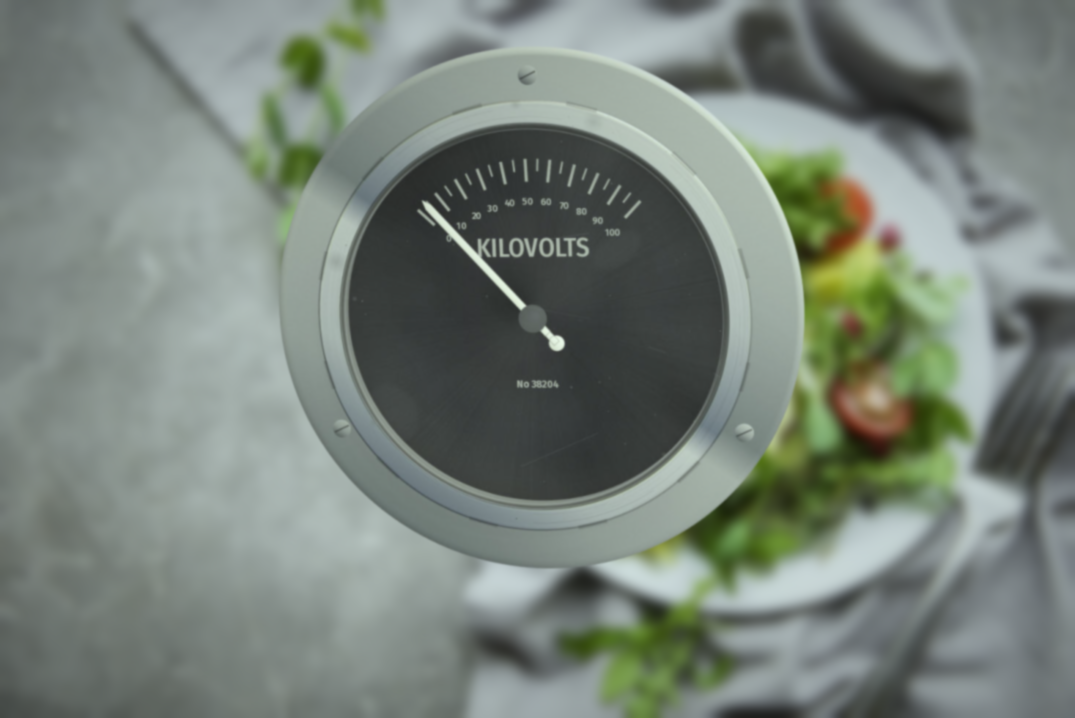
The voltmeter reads 5; kV
